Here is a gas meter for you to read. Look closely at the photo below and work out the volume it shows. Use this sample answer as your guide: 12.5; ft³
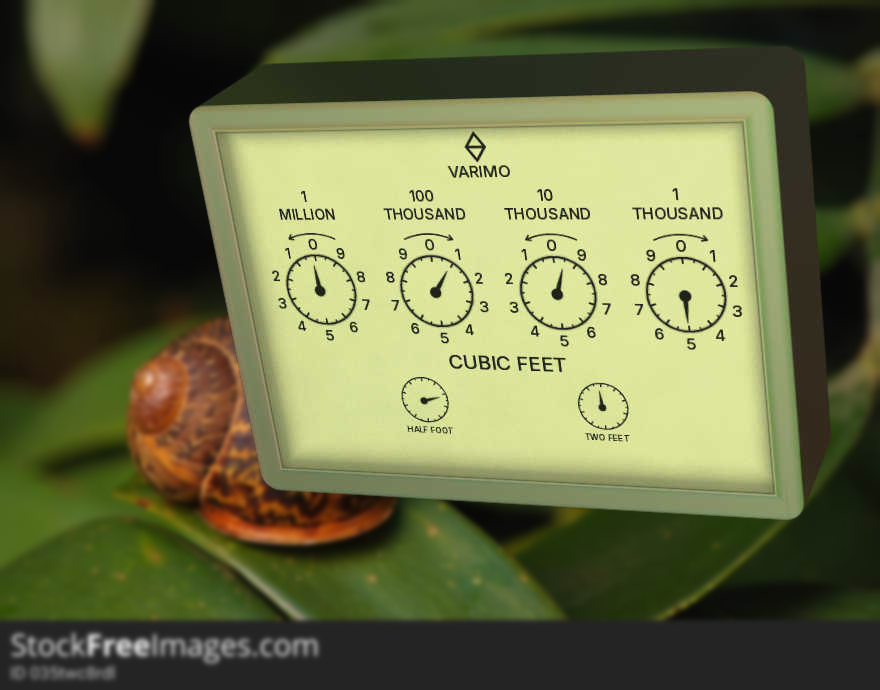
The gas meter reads 9500; ft³
